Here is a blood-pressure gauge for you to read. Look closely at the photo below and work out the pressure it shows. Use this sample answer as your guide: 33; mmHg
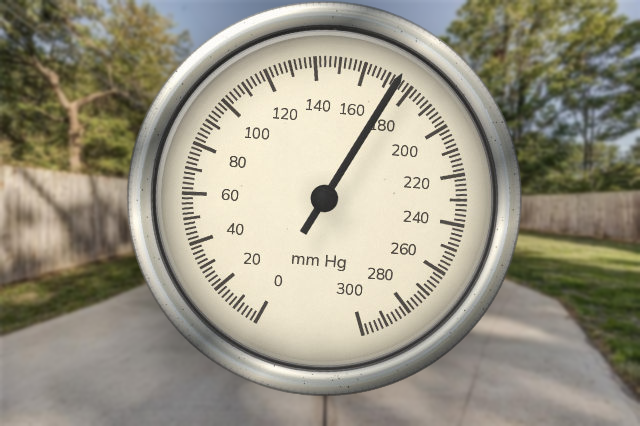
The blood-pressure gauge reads 174; mmHg
